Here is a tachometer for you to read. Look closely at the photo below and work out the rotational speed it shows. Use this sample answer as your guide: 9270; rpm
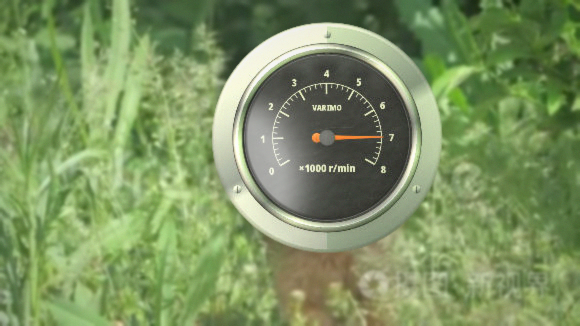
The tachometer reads 7000; rpm
